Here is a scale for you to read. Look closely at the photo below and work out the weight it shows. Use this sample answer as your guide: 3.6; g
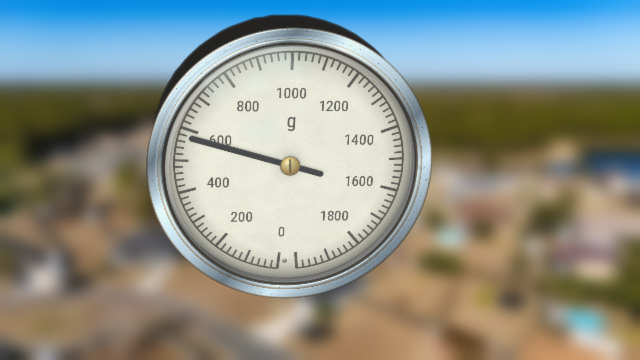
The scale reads 580; g
